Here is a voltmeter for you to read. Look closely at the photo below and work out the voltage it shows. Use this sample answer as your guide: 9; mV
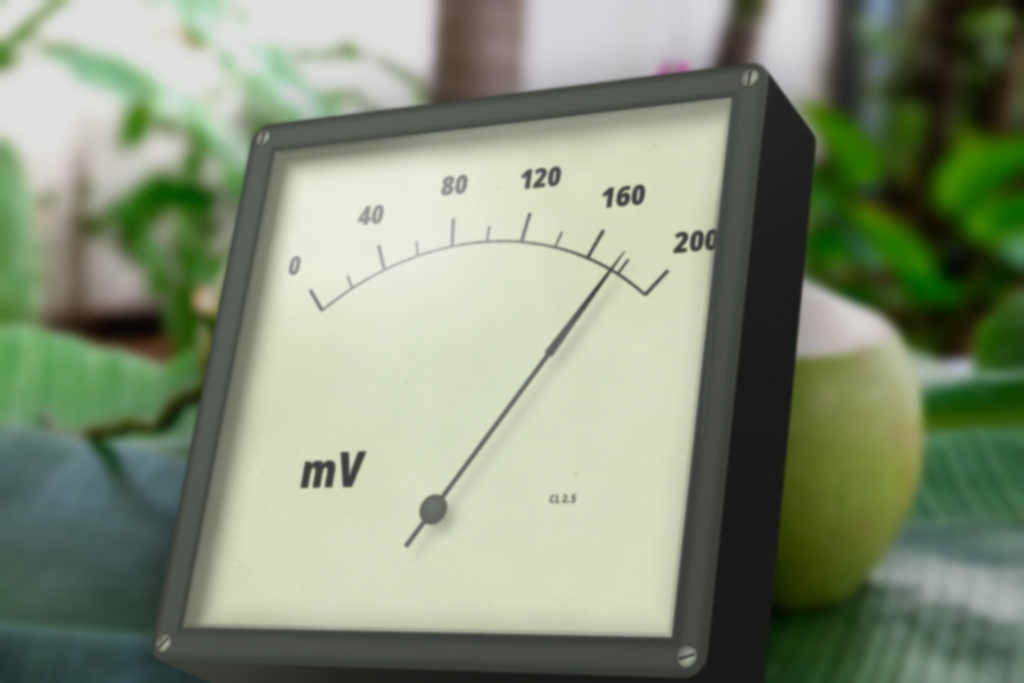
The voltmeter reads 180; mV
